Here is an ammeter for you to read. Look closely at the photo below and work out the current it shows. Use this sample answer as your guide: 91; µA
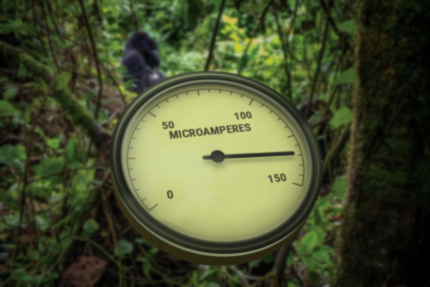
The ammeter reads 135; µA
